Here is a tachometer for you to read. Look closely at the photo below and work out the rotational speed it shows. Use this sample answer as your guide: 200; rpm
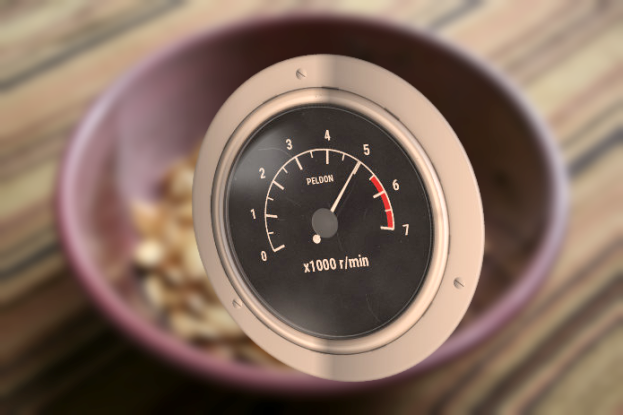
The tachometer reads 5000; rpm
